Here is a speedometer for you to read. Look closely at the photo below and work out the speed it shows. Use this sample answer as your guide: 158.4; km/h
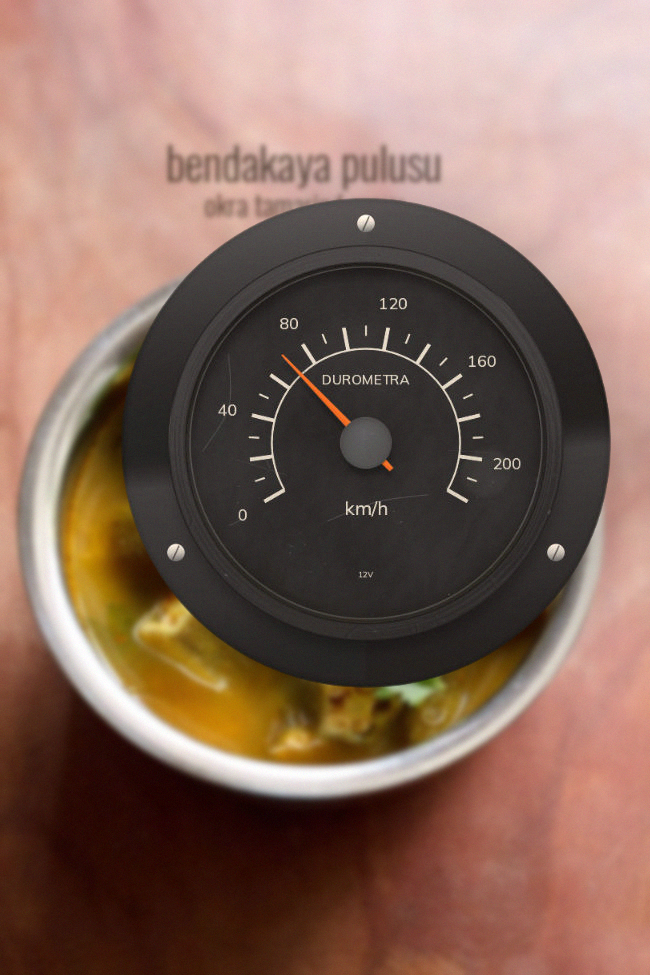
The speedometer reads 70; km/h
